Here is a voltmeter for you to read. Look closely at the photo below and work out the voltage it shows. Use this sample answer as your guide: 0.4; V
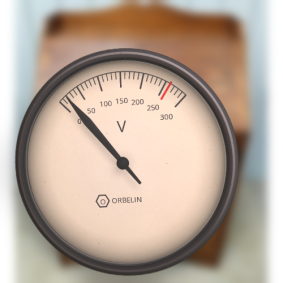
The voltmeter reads 20; V
